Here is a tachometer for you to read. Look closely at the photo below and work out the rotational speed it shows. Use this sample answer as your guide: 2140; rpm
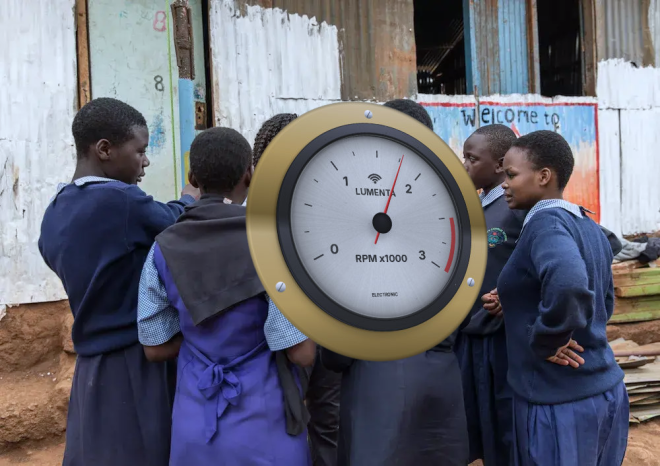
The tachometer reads 1750; rpm
